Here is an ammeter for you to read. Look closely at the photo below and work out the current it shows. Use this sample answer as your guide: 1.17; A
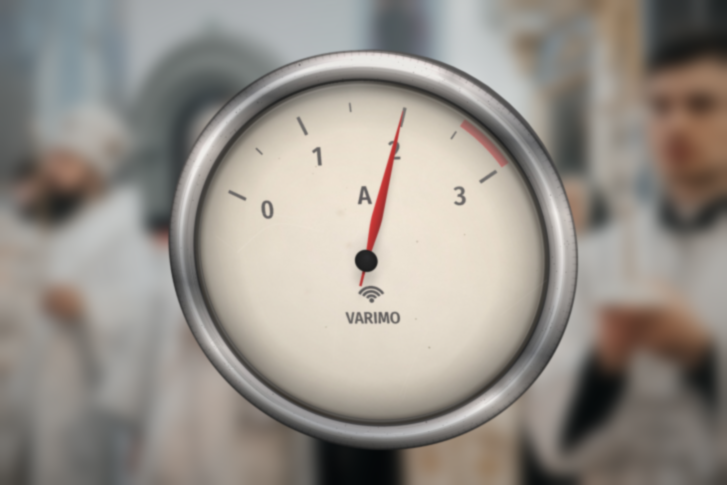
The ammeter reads 2; A
